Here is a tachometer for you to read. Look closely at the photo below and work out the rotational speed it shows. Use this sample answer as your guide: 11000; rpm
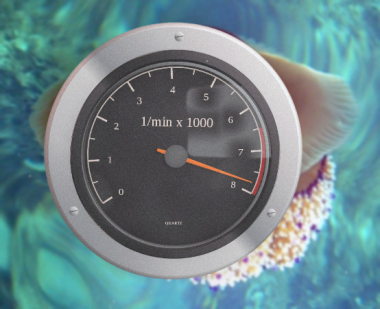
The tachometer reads 7750; rpm
